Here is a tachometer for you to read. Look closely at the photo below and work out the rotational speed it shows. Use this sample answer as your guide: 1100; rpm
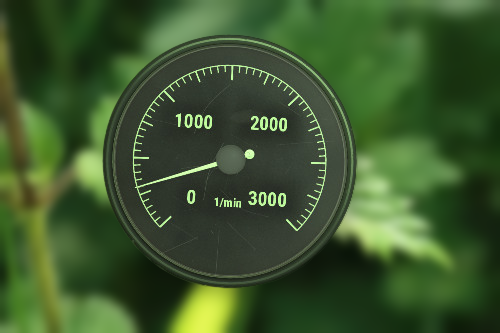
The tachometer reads 300; rpm
